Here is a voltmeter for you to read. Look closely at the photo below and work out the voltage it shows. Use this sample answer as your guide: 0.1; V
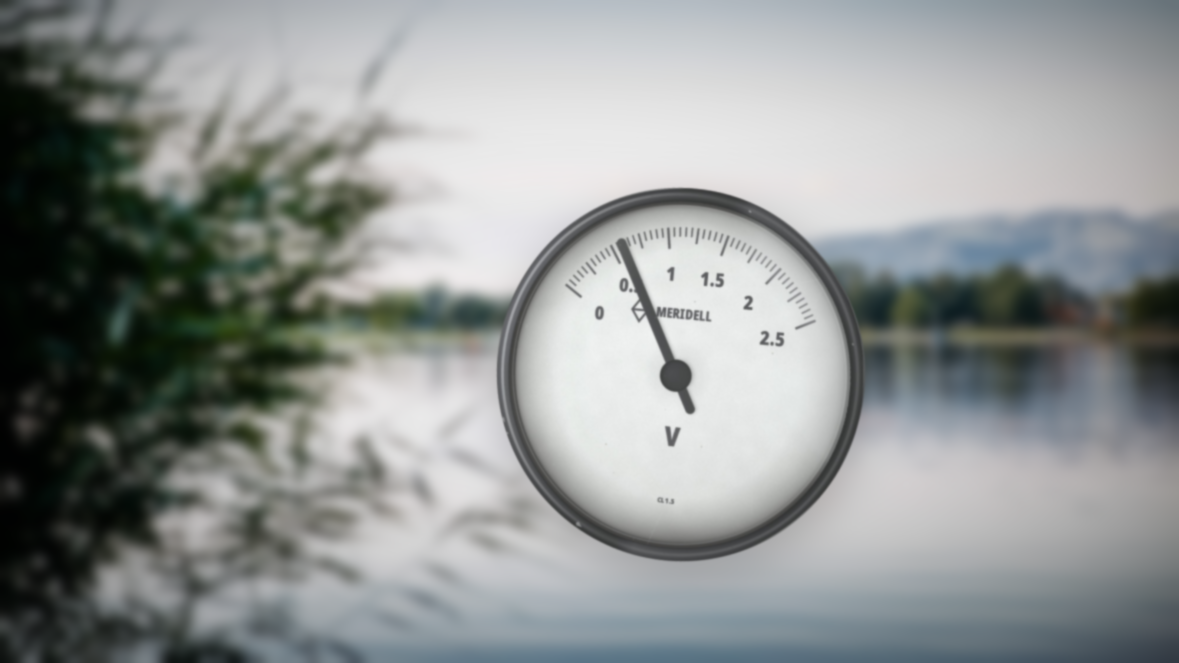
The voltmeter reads 0.6; V
